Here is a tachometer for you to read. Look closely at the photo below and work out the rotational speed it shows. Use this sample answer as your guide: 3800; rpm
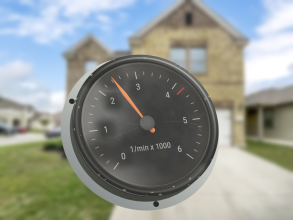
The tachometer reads 2400; rpm
